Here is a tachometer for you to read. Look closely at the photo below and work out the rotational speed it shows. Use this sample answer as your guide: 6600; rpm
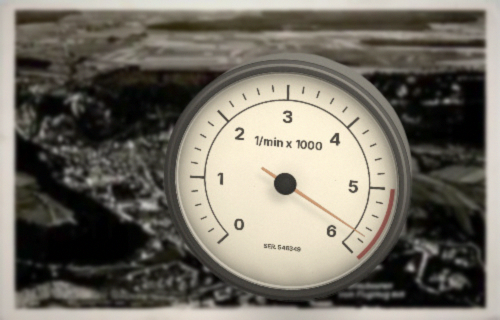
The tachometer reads 5700; rpm
